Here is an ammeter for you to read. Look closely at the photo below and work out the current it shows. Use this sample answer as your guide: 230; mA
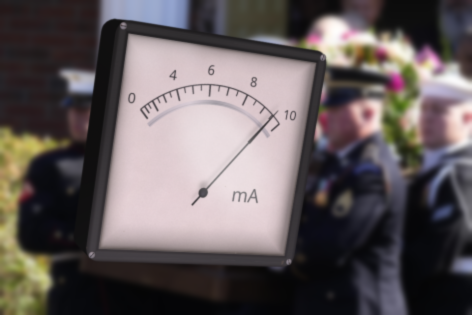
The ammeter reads 9.5; mA
